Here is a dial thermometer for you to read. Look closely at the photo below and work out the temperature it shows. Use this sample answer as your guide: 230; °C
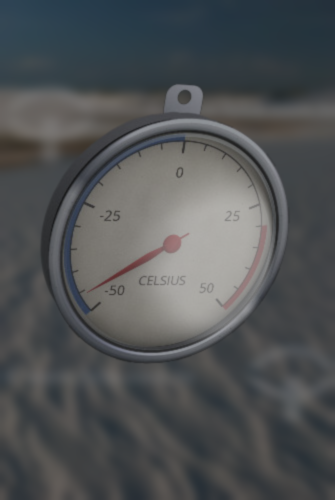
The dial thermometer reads -45; °C
